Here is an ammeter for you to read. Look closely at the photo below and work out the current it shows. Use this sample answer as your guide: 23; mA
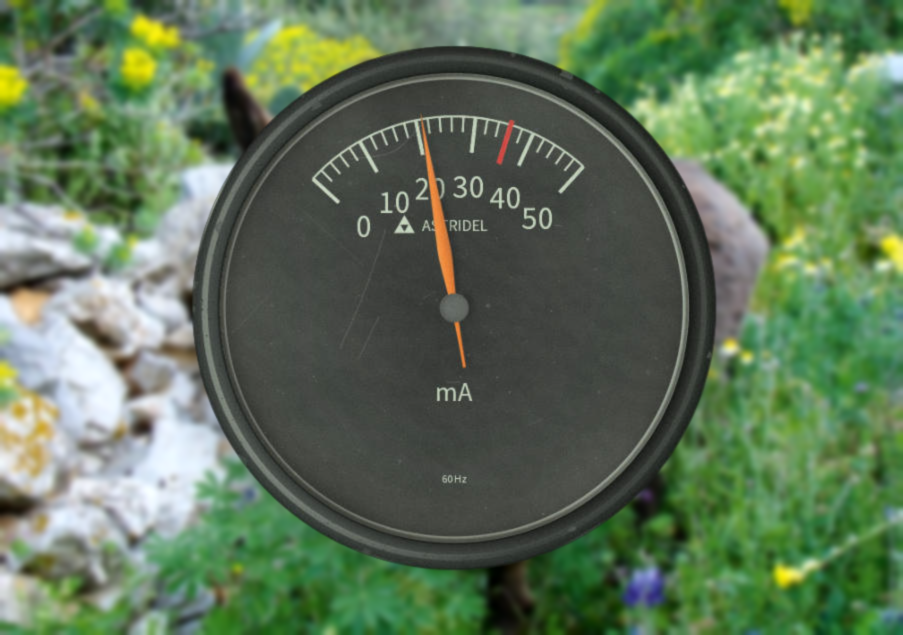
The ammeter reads 21; mA
